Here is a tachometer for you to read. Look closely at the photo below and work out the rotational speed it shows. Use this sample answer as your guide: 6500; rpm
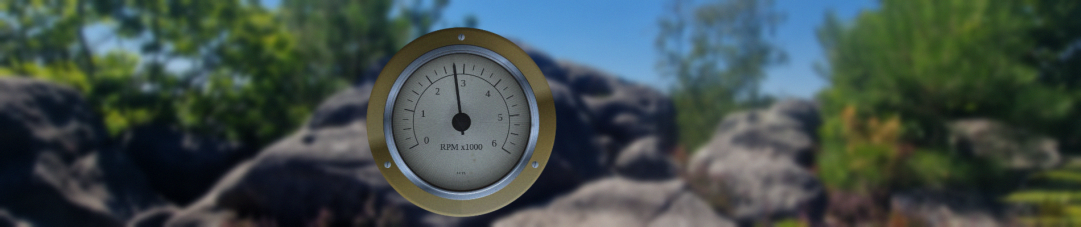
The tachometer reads 2750; rpm
